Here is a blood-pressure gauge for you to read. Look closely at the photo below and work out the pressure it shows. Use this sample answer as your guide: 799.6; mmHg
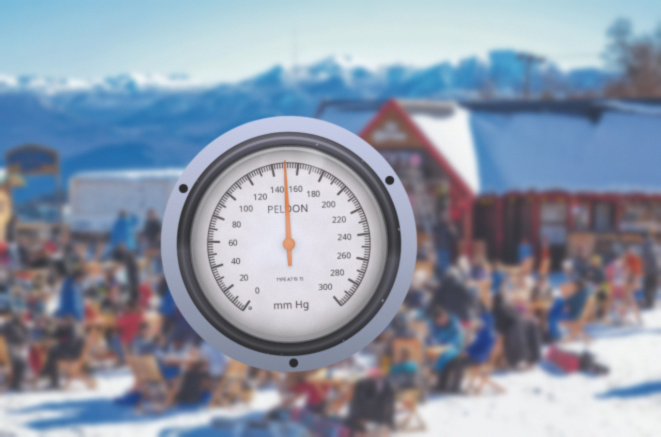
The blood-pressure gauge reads 150; mmHg
